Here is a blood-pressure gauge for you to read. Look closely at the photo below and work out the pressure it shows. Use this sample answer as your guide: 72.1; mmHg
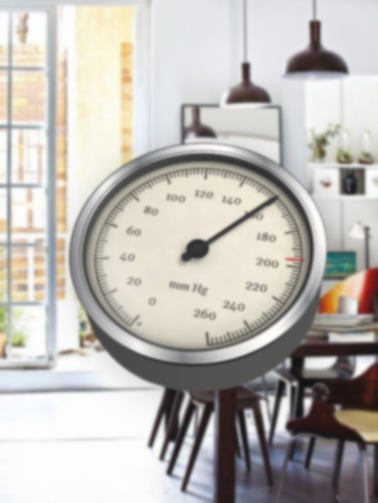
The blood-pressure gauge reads 160; mmHg
